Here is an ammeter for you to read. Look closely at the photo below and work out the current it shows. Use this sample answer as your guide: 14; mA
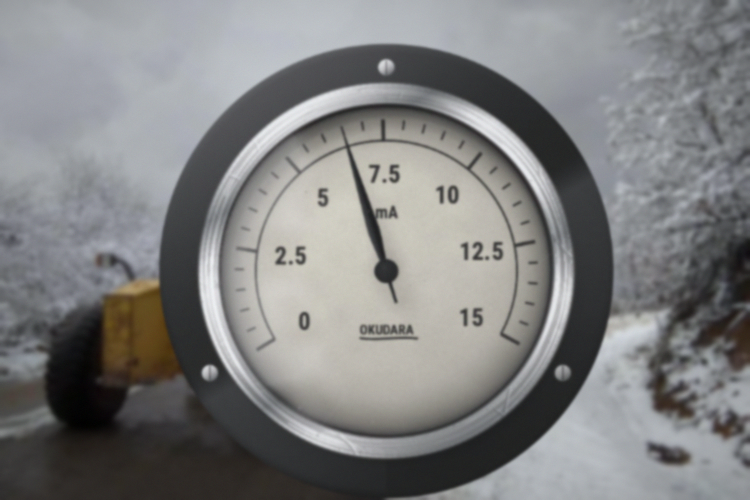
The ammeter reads 6.5; mA
